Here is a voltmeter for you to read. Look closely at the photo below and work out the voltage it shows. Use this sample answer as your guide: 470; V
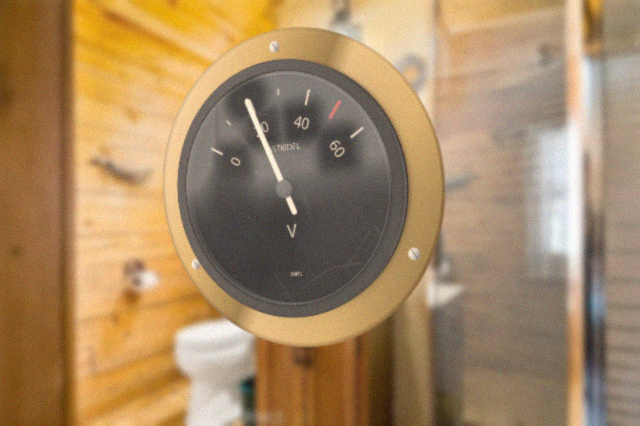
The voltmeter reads 20; V
